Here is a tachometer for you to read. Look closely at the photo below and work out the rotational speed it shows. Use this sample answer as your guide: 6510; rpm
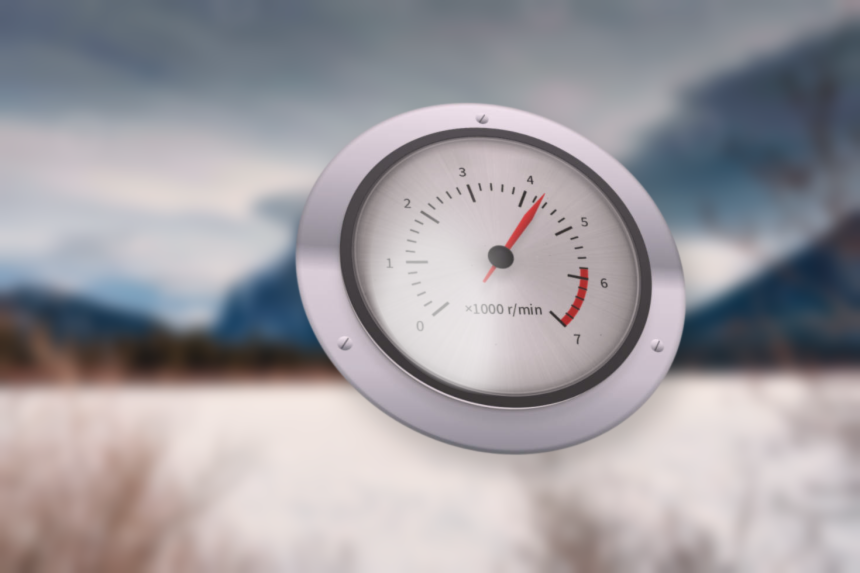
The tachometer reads 4300; rpm
